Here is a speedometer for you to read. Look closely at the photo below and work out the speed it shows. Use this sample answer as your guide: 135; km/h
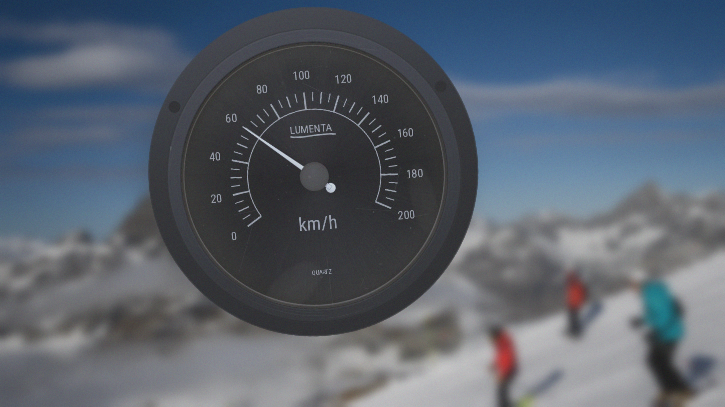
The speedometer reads 60; km/h
